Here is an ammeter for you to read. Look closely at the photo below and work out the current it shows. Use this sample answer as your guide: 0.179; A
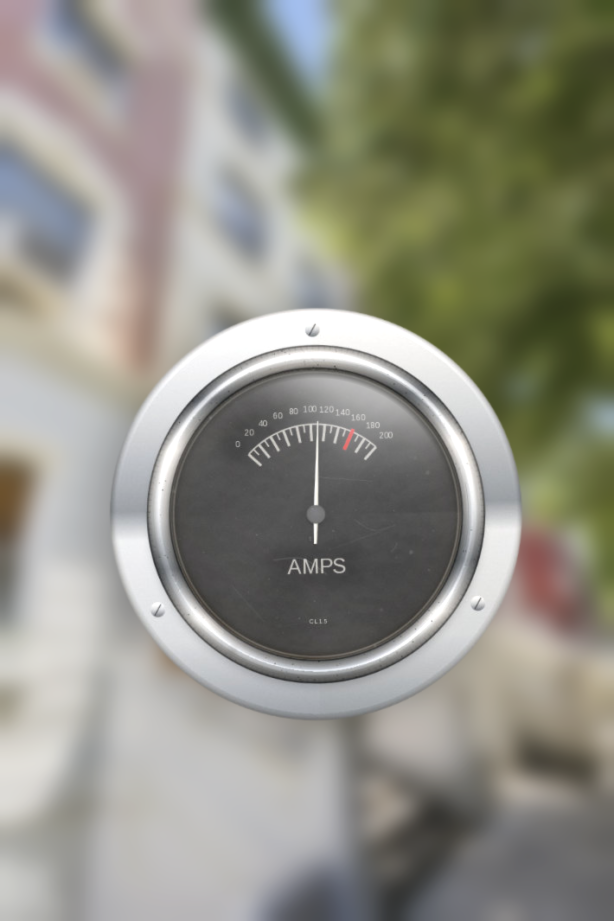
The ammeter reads 110; A
